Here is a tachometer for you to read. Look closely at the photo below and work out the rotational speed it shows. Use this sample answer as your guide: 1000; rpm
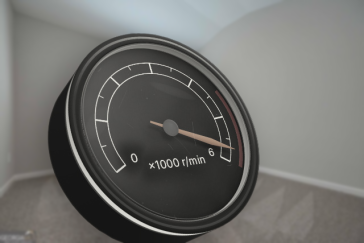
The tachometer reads 5750; rpm
